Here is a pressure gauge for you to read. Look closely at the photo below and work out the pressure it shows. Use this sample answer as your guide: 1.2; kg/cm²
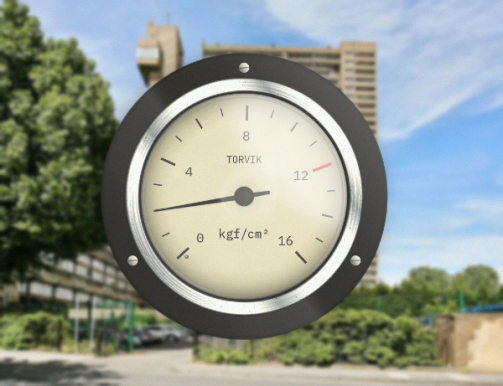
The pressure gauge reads 2; kg/cm²
